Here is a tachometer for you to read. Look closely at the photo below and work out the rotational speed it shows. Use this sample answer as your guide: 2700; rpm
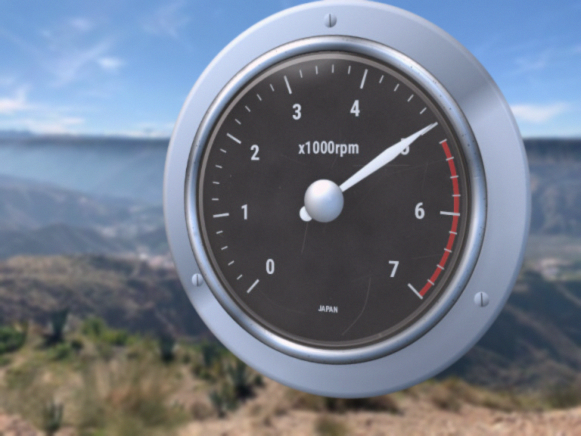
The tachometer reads 5000; rpm
